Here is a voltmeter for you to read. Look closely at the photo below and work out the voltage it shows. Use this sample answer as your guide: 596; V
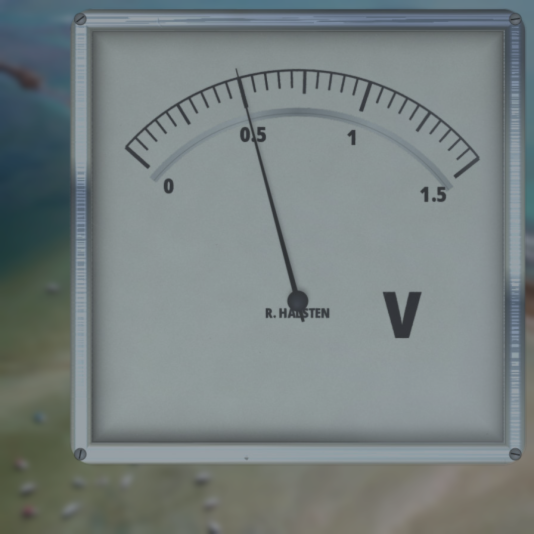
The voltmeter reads 0.5; V
